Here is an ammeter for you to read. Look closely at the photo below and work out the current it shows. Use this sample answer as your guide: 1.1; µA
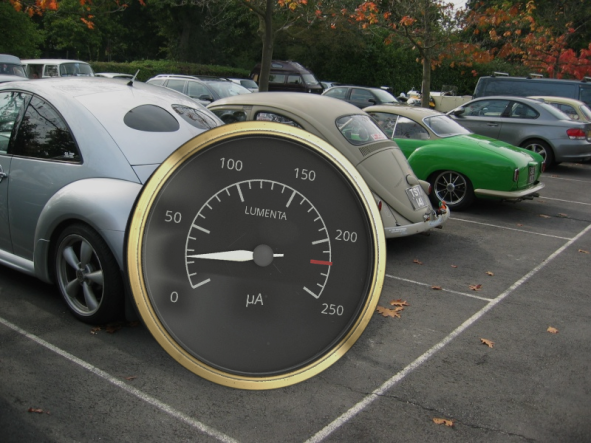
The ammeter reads 25; µA
